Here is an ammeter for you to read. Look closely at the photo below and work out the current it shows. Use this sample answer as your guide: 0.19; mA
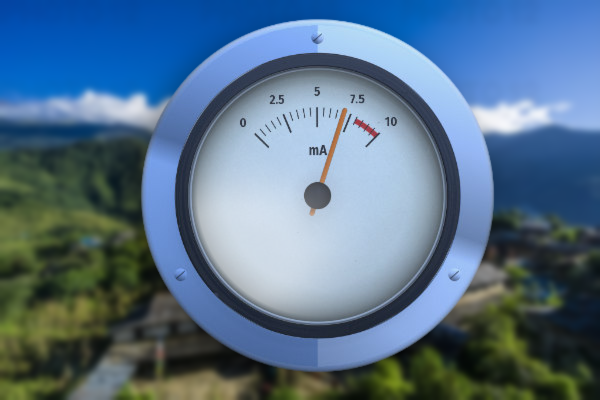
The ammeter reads 7; mA
